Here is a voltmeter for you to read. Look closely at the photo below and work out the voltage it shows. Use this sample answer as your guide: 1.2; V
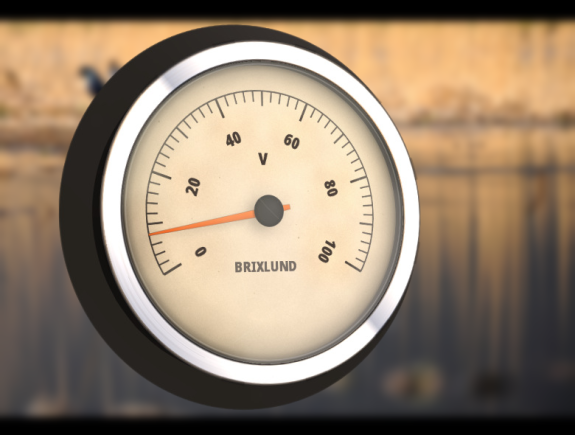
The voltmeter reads 8; V
